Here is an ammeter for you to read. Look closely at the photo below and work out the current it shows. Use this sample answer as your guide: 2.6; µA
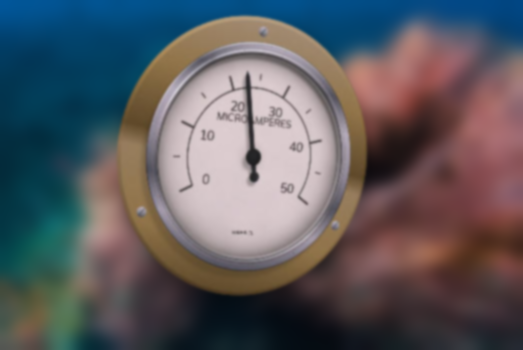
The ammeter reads 22.5; µA
